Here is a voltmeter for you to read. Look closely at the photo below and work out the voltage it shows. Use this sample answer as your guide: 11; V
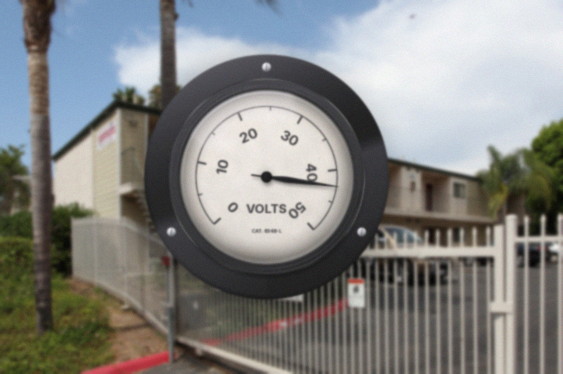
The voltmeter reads 42.5; V
